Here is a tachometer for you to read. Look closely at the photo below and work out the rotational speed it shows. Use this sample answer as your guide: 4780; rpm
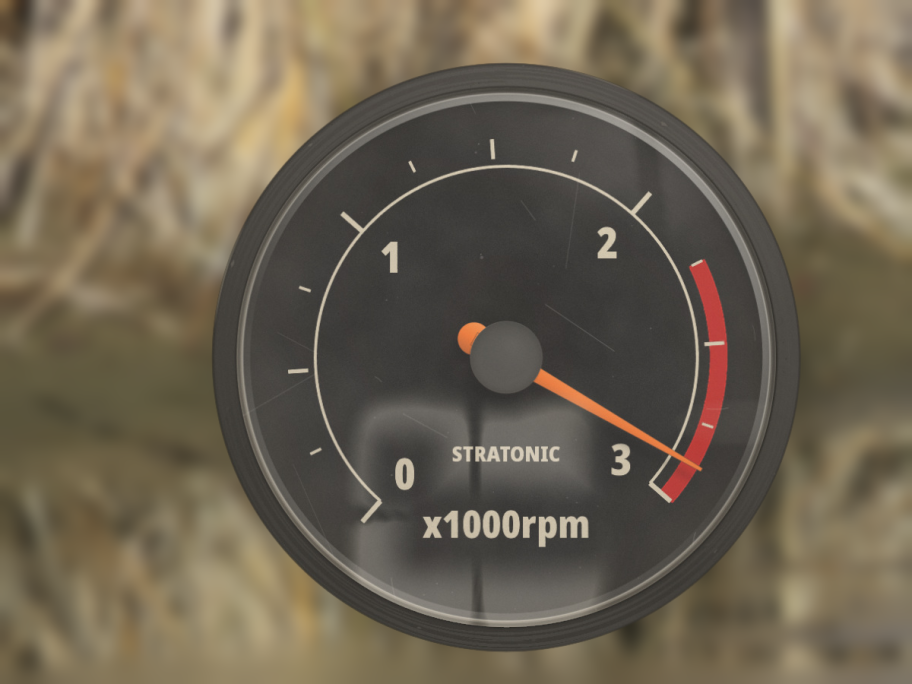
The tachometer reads 2875; rpm
